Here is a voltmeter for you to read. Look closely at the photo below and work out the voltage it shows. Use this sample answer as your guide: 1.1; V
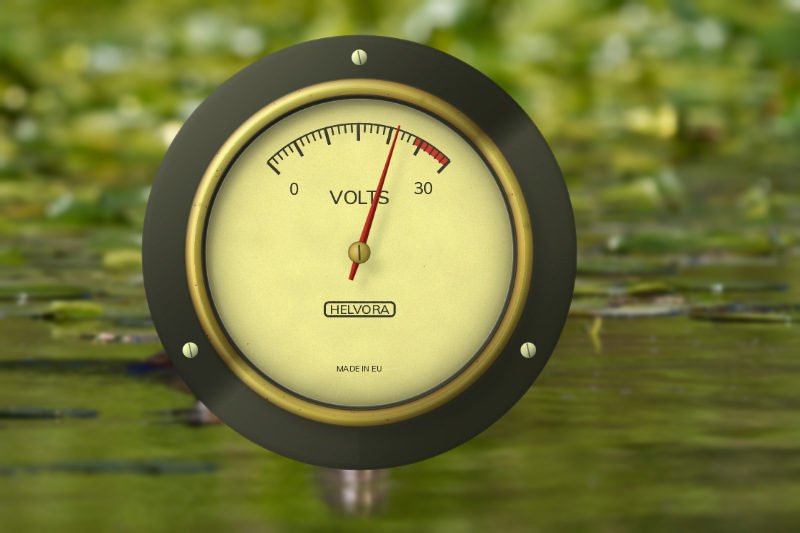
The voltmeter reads 21; V
